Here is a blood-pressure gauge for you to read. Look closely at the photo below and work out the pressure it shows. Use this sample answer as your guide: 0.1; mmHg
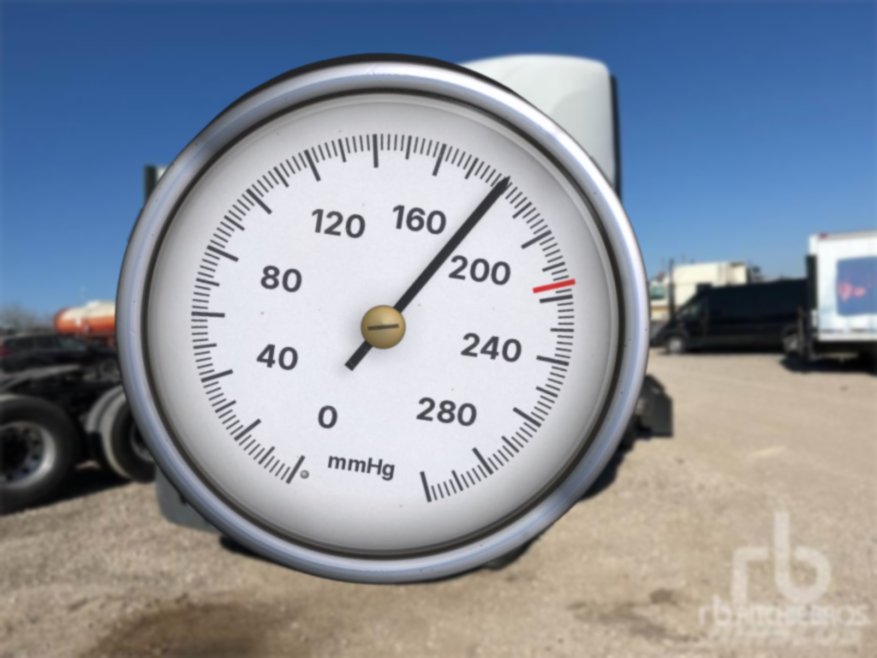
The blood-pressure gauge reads 180; mmHg
